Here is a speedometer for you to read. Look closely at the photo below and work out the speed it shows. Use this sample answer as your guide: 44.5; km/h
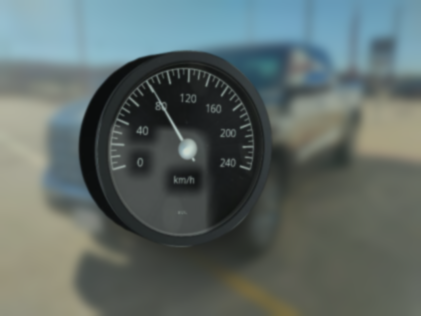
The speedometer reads 80; km/h
